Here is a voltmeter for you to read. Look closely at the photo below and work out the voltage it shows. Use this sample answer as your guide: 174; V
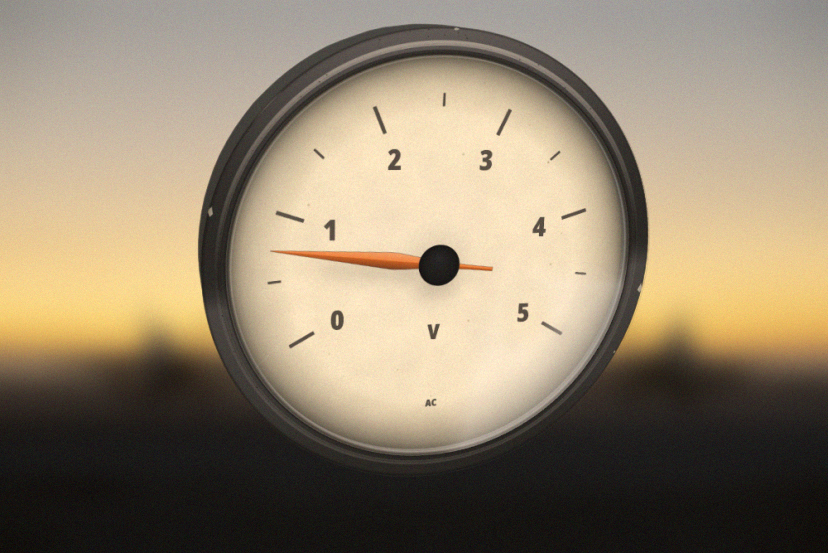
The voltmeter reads 0.75; V
